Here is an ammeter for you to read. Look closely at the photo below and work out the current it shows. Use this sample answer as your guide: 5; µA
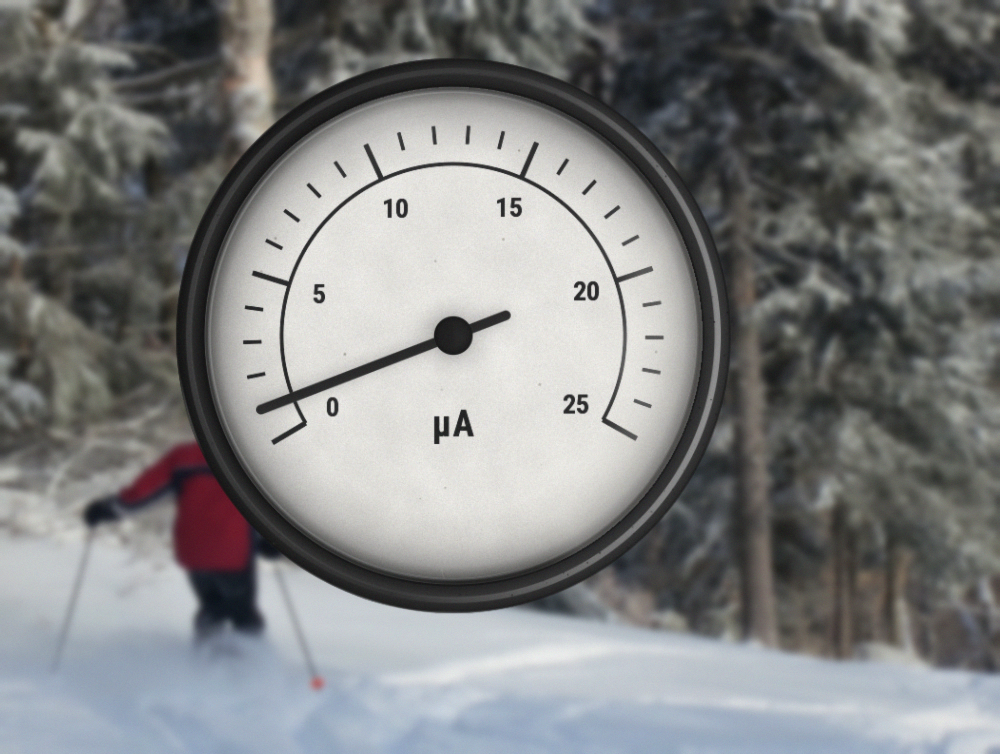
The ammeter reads 1; µA
